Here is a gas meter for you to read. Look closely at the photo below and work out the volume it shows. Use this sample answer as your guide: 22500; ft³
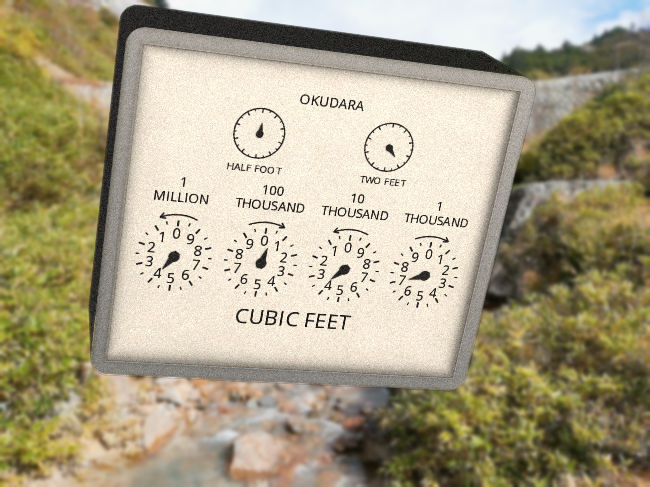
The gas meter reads 403700; ft³
